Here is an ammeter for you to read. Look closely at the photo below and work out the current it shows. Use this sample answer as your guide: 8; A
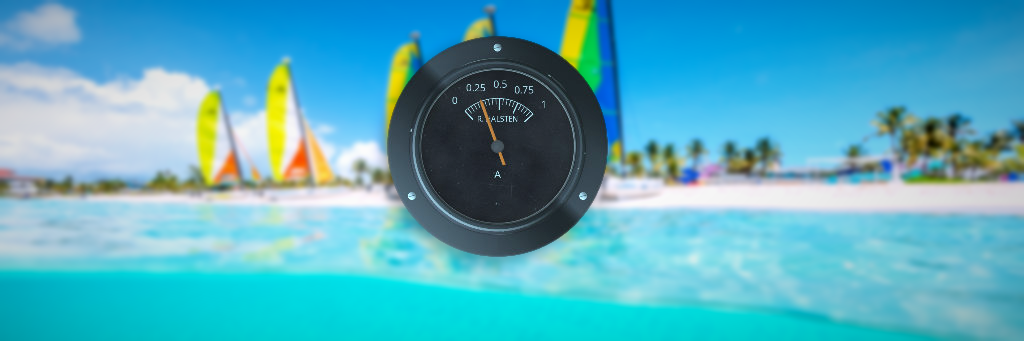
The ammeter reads 0.25; A
